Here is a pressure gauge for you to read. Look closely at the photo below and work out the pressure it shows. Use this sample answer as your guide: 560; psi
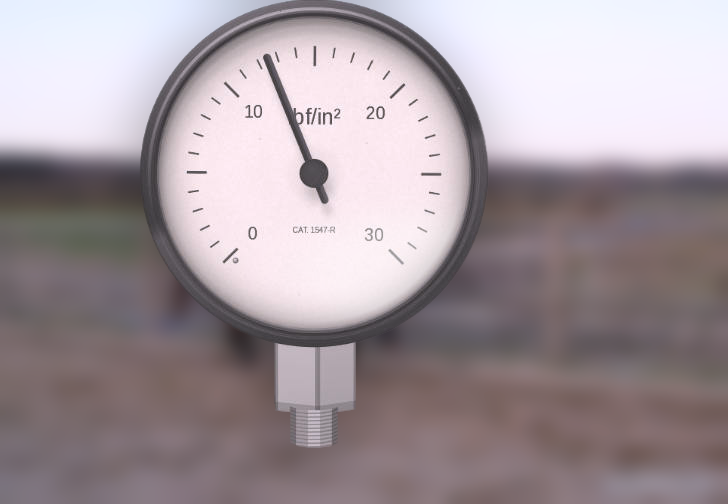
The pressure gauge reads 12.5; psi
